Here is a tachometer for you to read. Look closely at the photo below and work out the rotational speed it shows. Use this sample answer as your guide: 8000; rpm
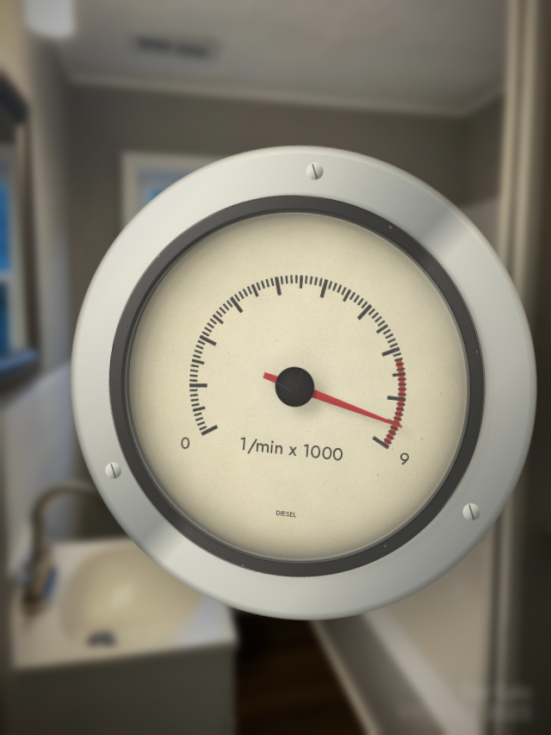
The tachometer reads 8500; rpm
